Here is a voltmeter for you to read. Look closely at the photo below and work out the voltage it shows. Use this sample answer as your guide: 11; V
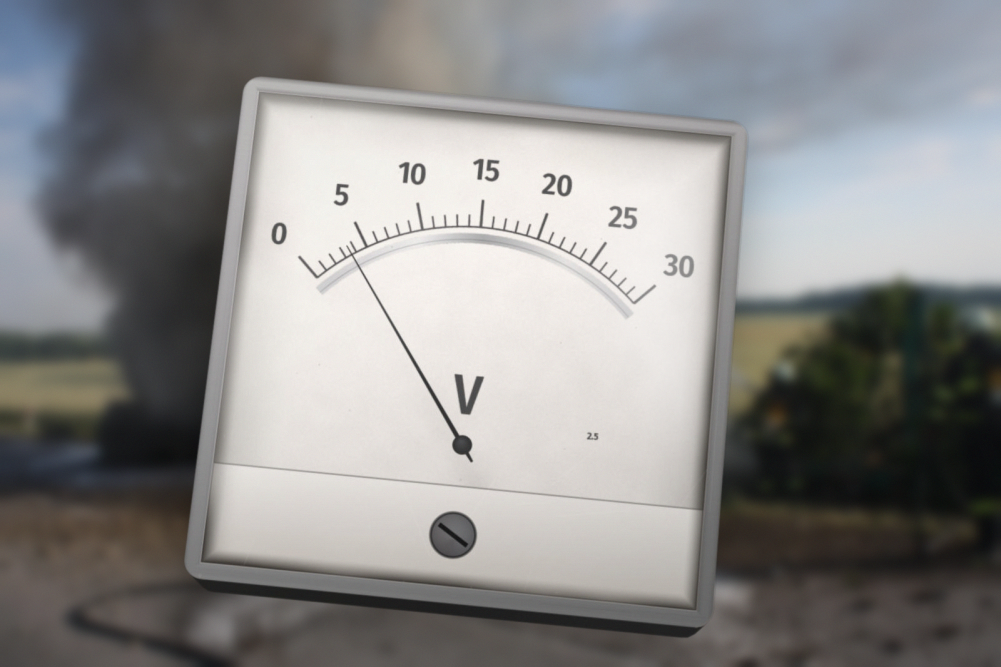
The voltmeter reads 3.5; V
